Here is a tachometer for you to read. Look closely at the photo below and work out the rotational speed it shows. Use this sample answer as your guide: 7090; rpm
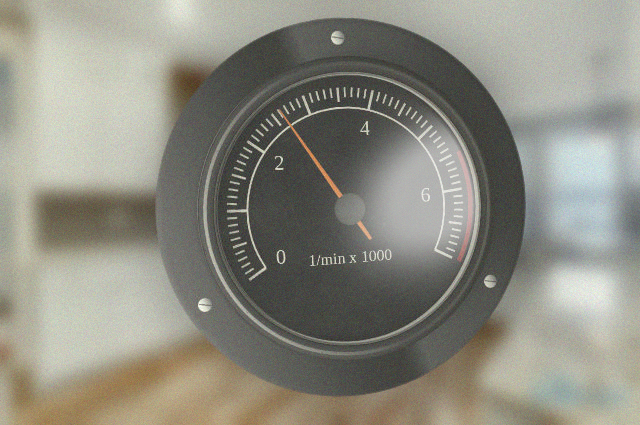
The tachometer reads 2600; rpm
